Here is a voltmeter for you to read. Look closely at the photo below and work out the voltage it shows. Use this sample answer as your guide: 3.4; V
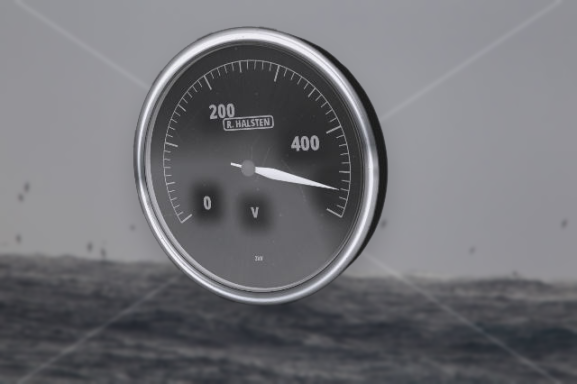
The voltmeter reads 470; V
